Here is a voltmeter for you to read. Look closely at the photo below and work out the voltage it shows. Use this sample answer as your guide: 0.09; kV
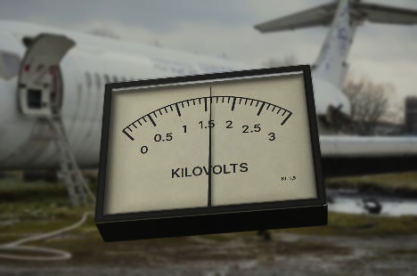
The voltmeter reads 1.6; kV
